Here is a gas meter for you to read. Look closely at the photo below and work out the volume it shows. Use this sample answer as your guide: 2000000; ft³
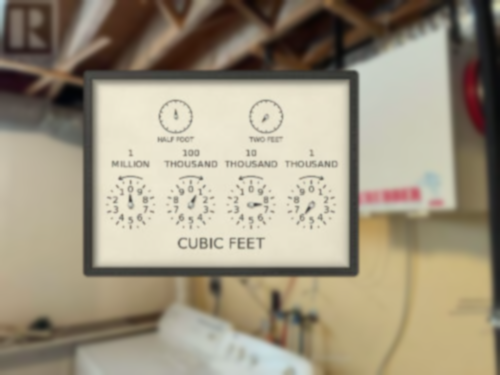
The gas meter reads 7600; ft³
